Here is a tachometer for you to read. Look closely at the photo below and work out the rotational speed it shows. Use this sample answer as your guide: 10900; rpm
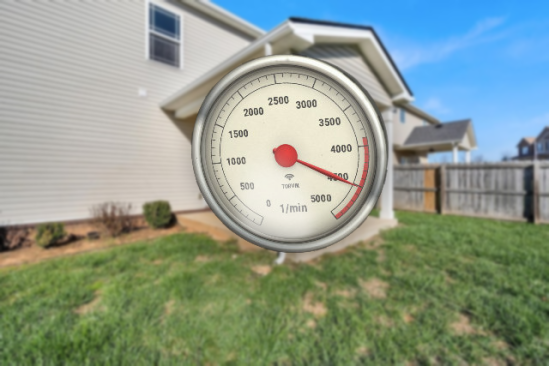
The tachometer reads 4500; rpm
